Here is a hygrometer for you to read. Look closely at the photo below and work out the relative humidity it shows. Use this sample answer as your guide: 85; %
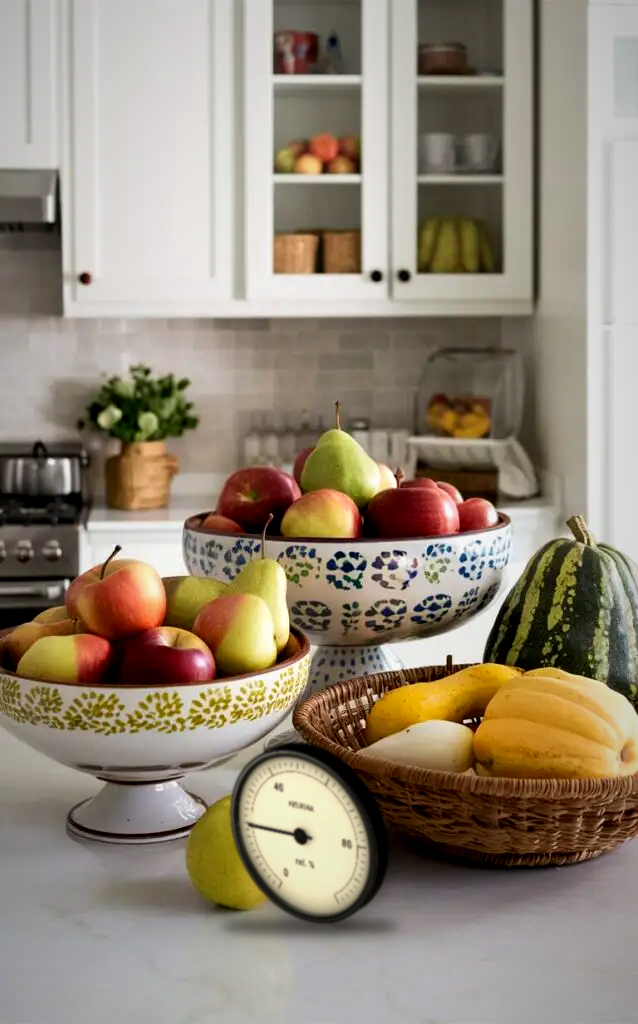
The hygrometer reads 20; %
